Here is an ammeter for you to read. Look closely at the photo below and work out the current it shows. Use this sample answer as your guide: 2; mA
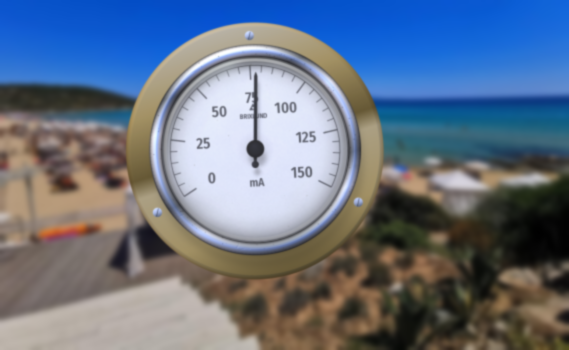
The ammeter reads 77.5; mA
